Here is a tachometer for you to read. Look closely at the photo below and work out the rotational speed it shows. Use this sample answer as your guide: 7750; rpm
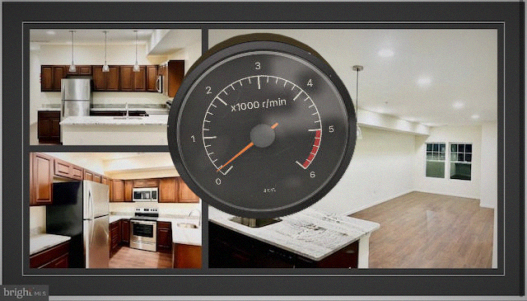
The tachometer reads 200; rpm
